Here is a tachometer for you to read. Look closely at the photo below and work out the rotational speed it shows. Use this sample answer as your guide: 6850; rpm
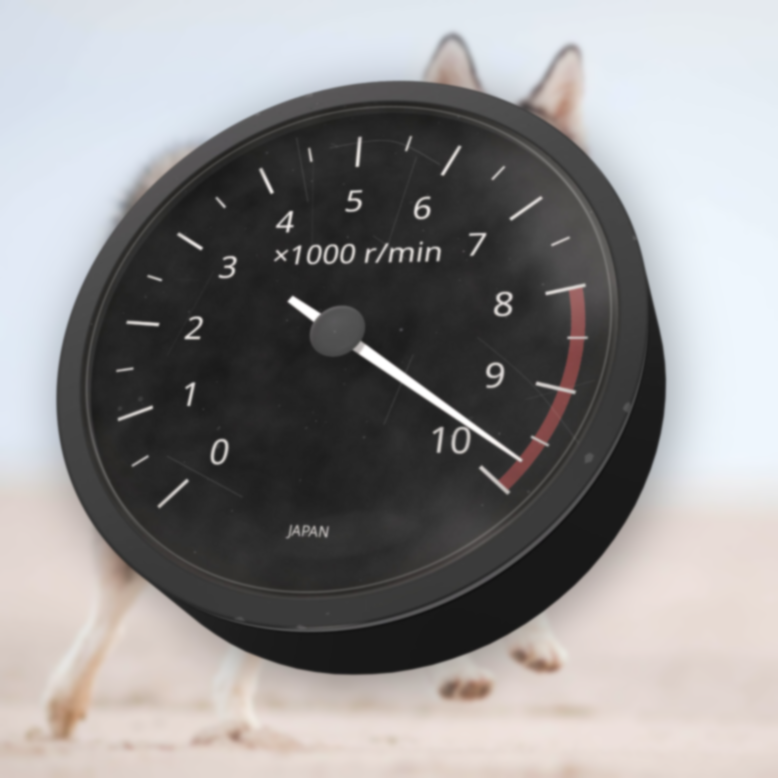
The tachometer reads 9750; rpm
